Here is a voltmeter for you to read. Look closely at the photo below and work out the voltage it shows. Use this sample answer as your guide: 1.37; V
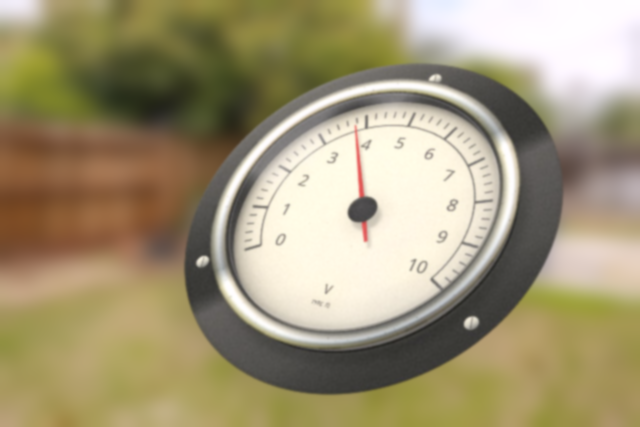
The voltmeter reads 3.8; V
